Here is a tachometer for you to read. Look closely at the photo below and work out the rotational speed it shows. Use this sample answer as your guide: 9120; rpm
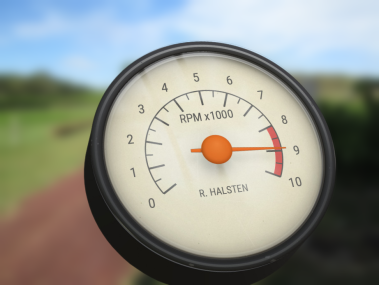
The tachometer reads 9000; rpm
